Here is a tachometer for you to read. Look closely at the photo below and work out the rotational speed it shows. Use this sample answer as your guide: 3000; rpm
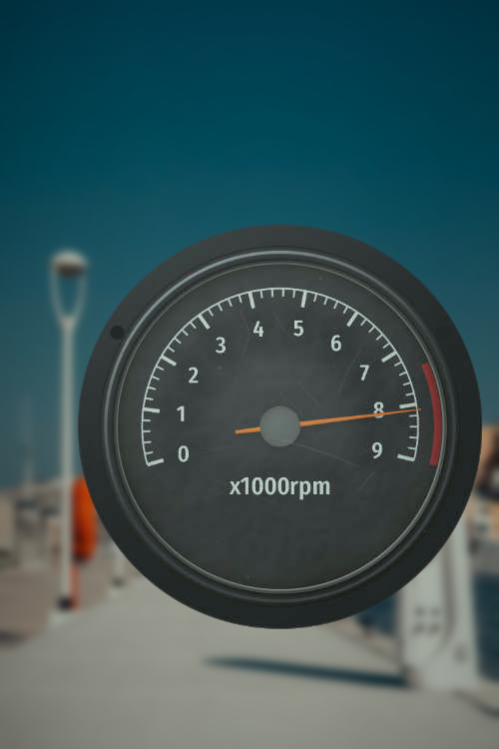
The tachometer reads 8100; rpm
